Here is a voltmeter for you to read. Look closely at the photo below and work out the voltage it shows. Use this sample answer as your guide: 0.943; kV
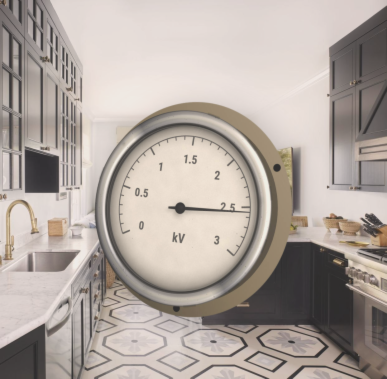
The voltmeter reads 2.55; kV
